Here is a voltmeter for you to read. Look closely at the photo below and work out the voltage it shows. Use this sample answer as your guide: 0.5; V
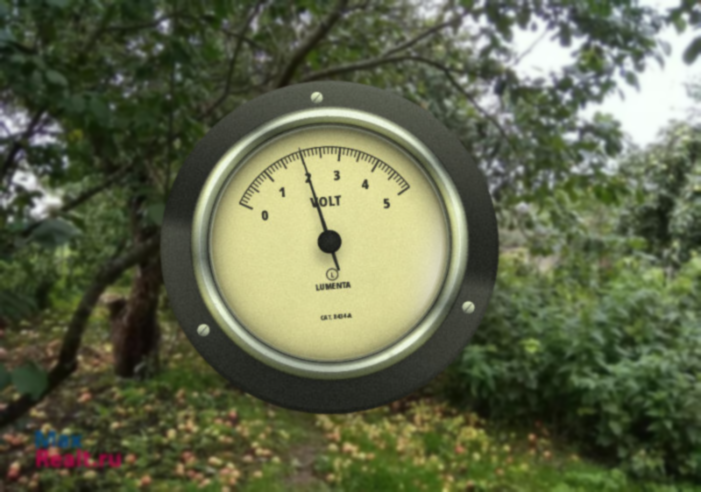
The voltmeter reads 2; V
